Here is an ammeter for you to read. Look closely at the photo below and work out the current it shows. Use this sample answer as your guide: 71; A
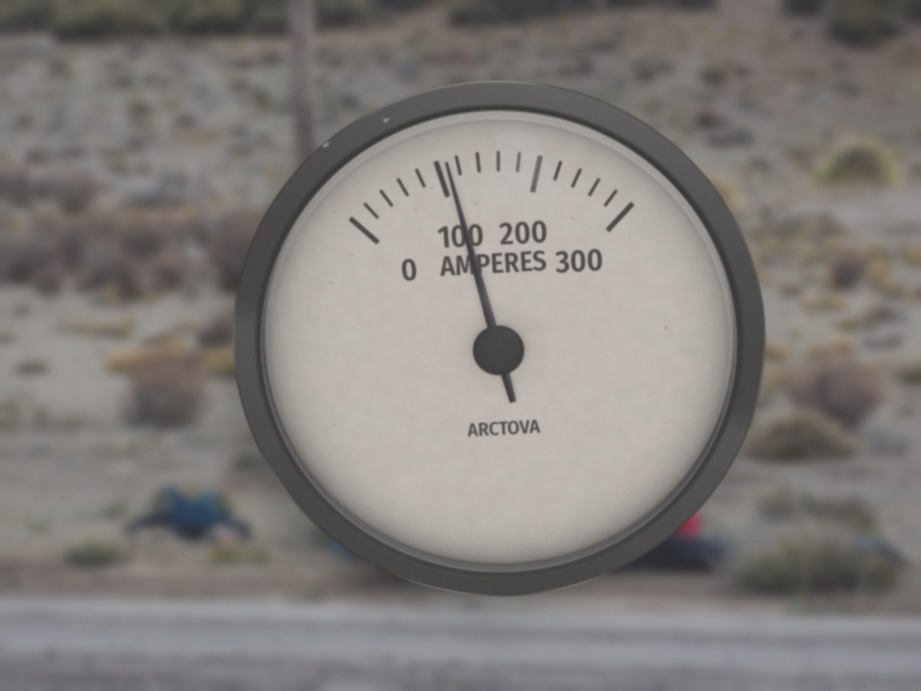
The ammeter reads 110; A
